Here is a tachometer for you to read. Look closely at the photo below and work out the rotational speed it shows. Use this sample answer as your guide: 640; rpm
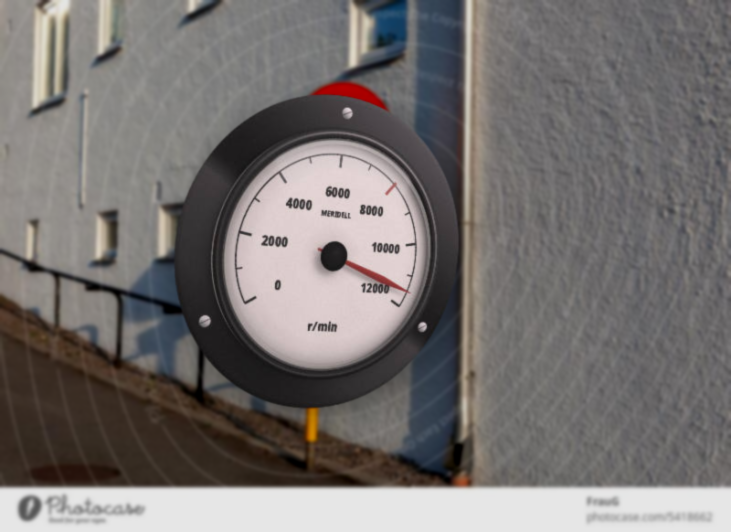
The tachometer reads 11500; rpm
